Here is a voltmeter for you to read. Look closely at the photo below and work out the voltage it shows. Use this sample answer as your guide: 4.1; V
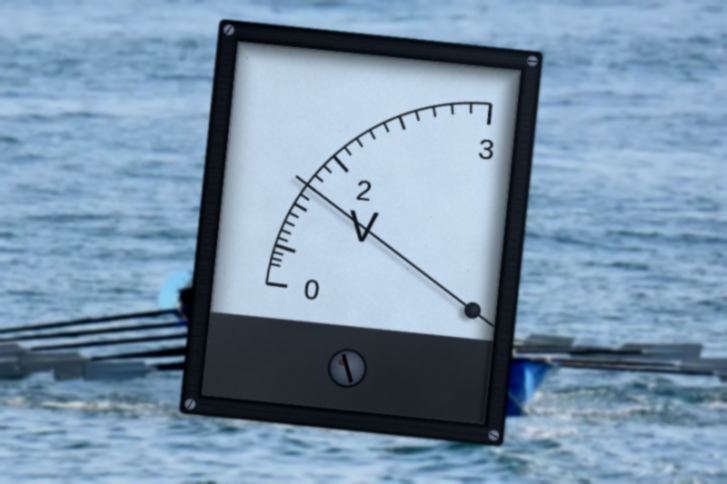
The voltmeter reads 1.7; V
